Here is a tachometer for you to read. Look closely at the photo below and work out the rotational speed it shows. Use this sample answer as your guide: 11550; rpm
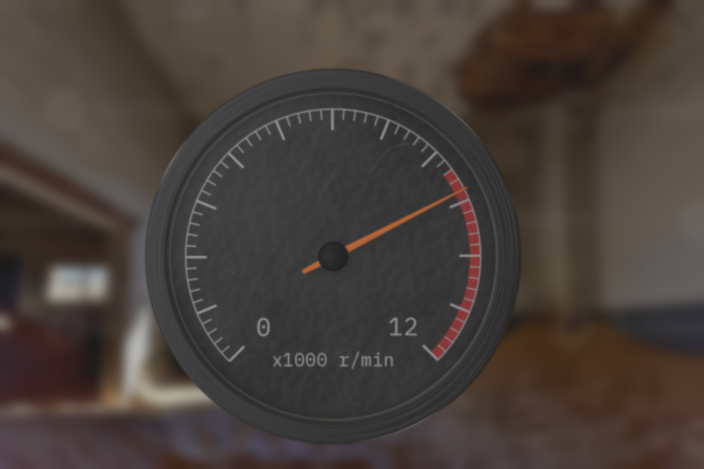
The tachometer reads 8800; rpm
